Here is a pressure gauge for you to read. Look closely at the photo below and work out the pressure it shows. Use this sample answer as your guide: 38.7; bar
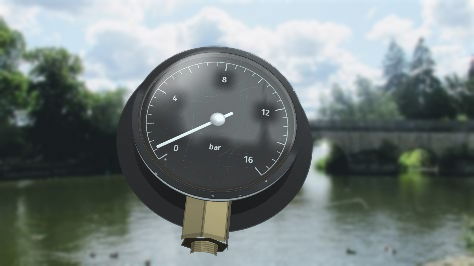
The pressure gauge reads 0.5; bar
